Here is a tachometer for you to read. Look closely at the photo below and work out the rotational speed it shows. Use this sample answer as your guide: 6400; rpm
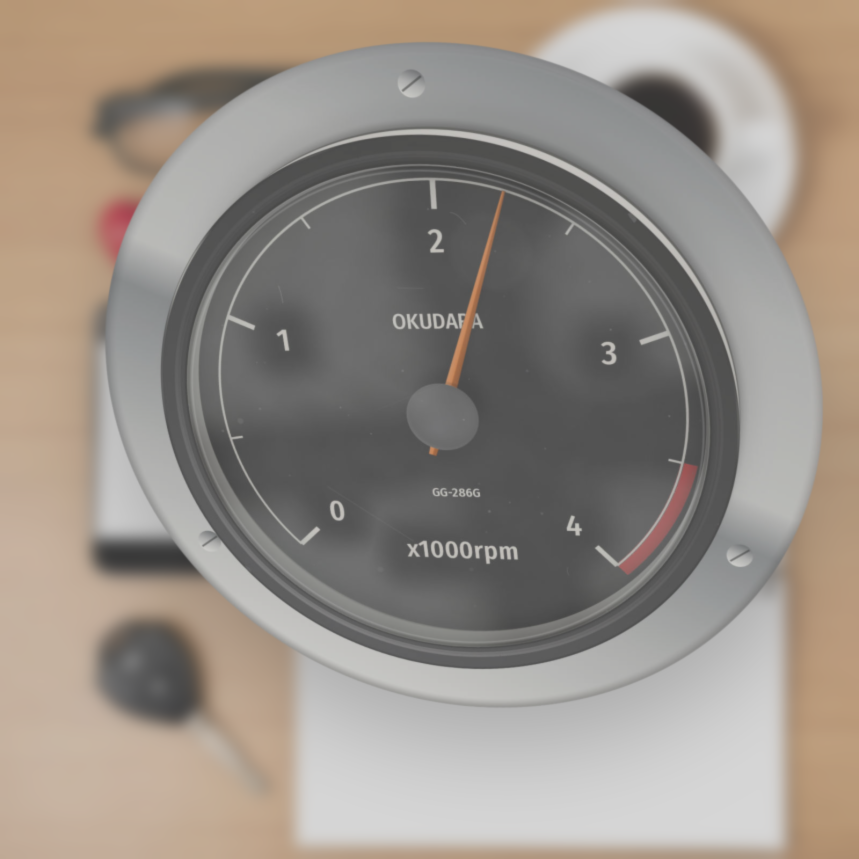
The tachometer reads 2250; rpm
